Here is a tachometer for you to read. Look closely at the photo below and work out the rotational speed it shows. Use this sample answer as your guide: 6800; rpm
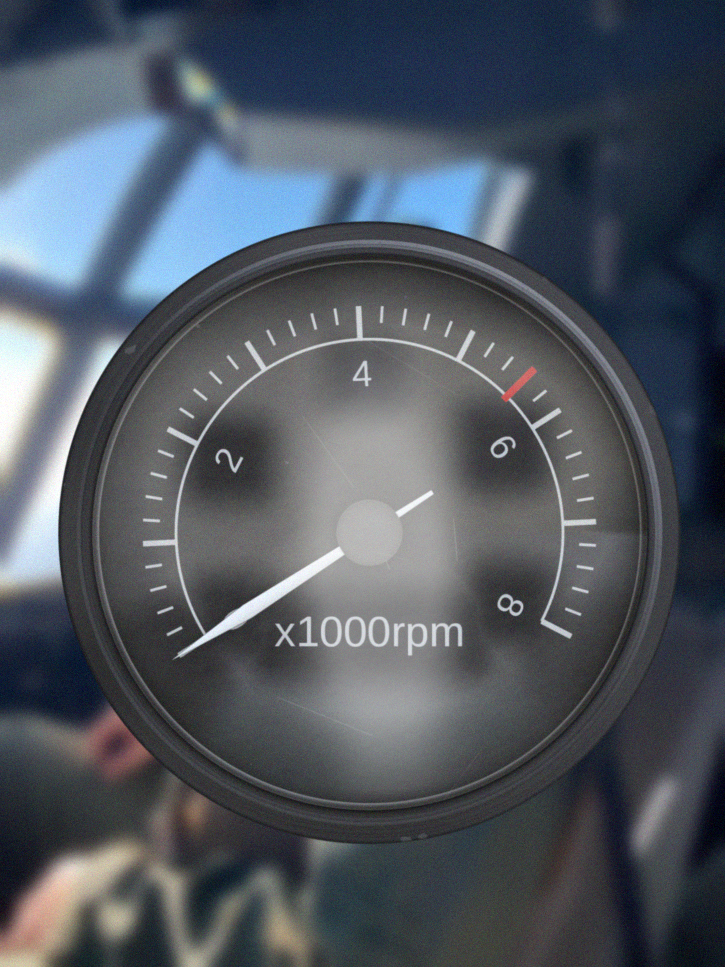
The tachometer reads 0; rpm
